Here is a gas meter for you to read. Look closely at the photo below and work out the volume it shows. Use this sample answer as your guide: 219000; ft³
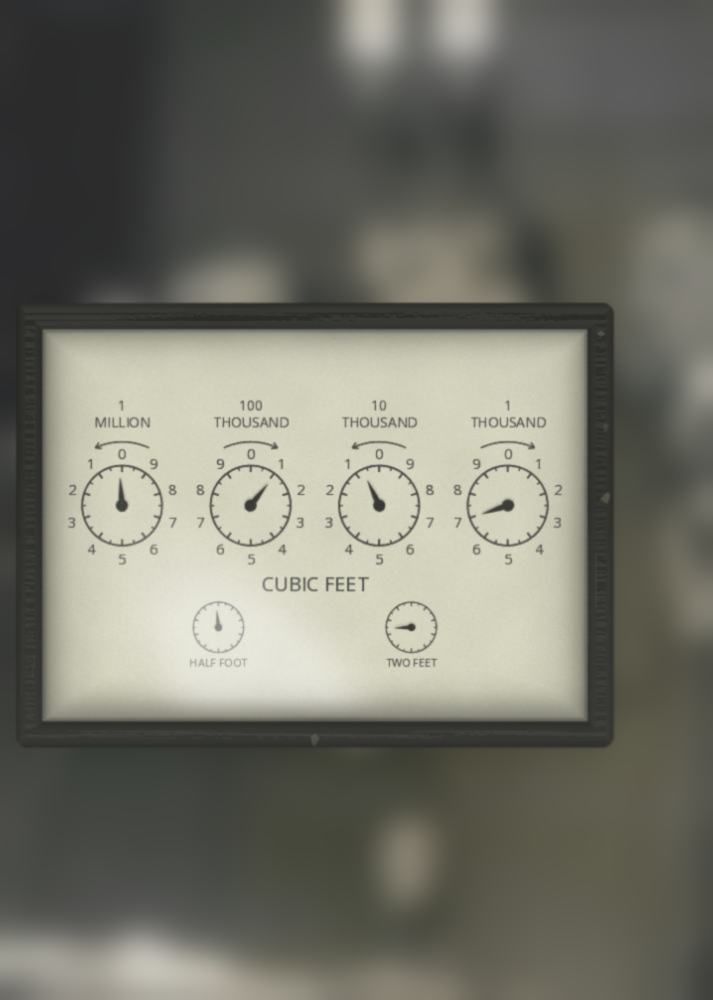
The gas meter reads 10700; ft³
